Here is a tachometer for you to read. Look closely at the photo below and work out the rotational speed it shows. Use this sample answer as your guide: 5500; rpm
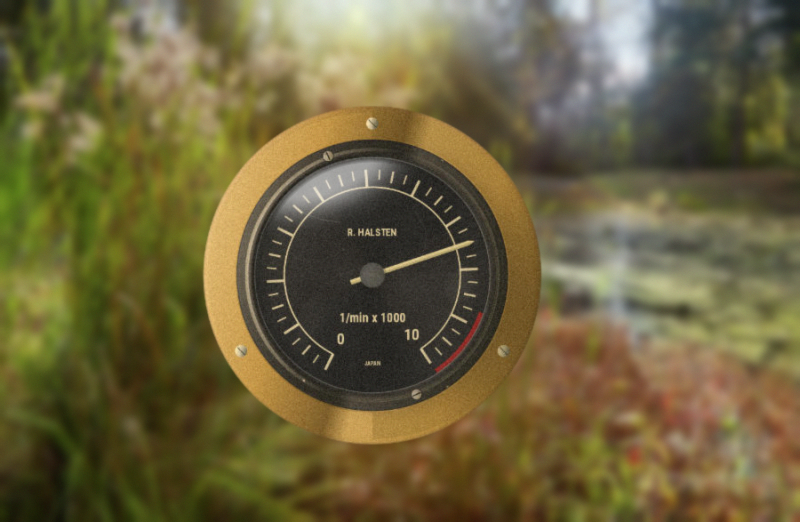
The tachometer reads 7500; rpm
